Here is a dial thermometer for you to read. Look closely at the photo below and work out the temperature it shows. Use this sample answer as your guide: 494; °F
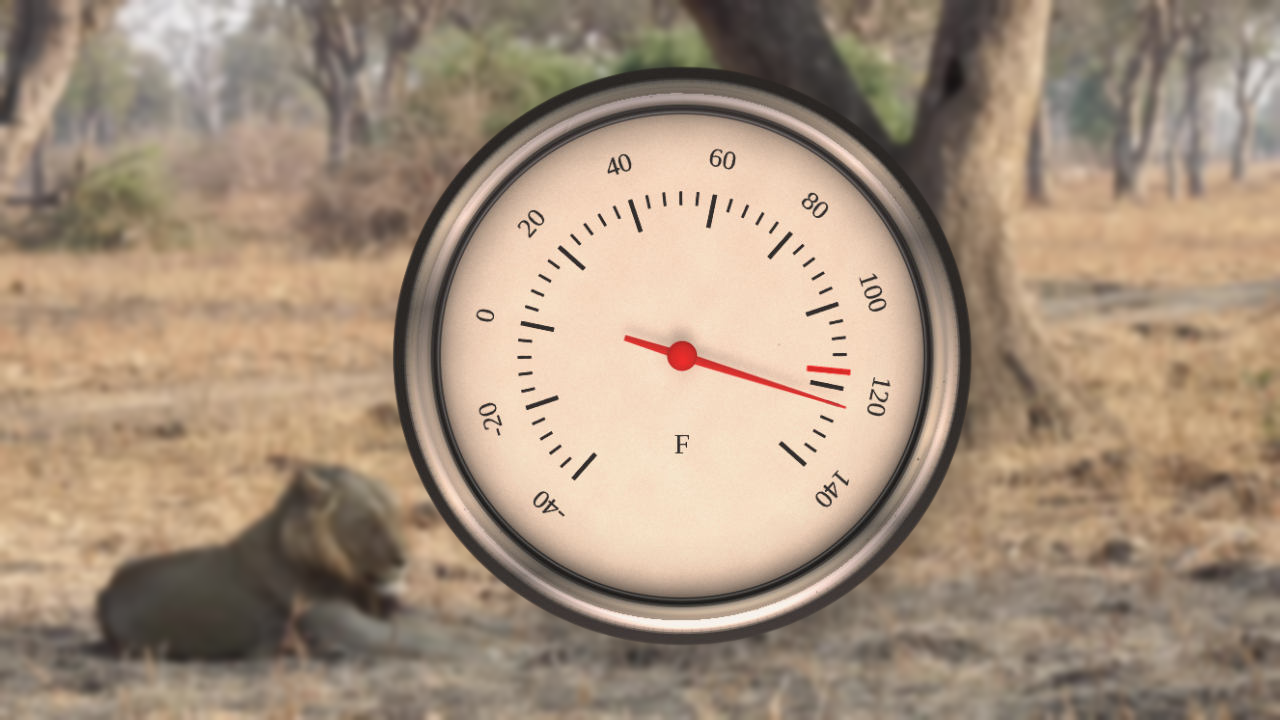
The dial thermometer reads 124; °F
